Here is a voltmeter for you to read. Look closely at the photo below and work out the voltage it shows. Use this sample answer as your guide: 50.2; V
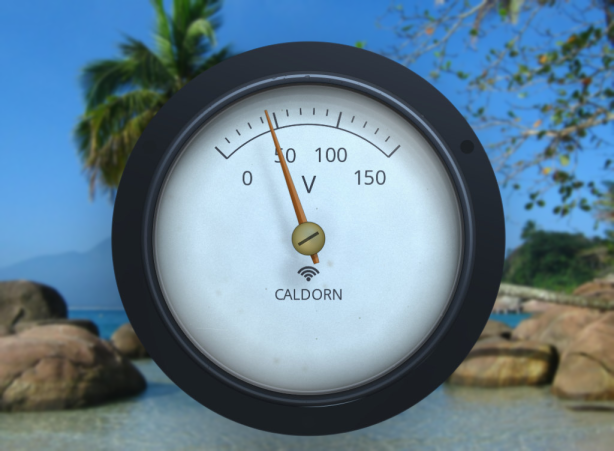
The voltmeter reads 45; V
